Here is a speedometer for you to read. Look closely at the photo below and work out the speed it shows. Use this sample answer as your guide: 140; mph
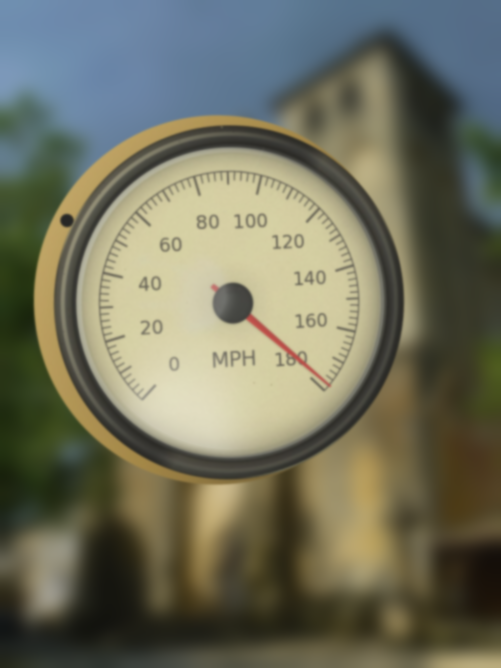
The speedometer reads 178; mph
